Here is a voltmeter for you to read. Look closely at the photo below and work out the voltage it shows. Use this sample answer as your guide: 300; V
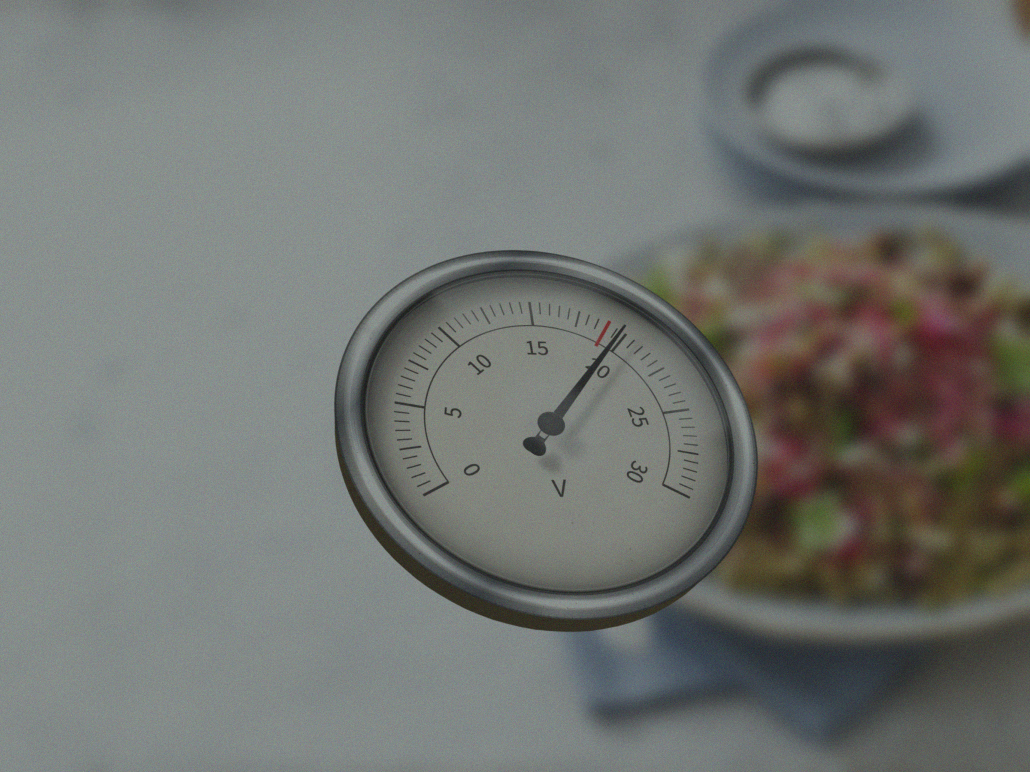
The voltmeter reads 19.75; V
